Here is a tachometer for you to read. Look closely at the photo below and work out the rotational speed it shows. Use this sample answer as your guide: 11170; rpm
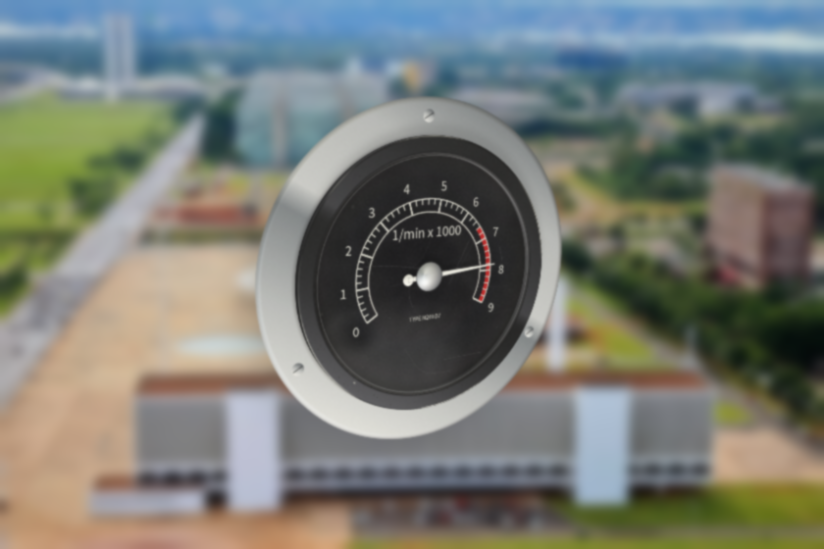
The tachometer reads 7800; rpm
